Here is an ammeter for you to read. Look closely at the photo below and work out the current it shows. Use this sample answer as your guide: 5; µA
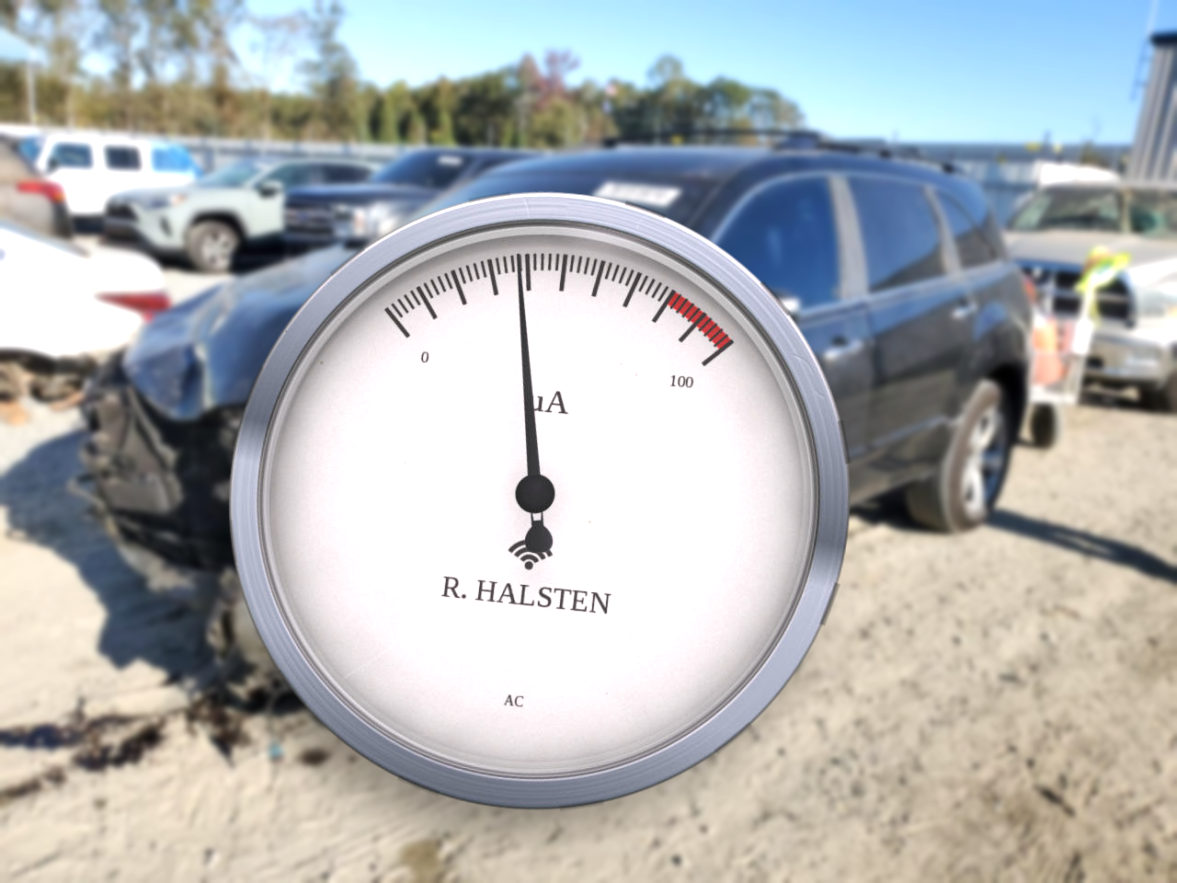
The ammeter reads 38; µA
